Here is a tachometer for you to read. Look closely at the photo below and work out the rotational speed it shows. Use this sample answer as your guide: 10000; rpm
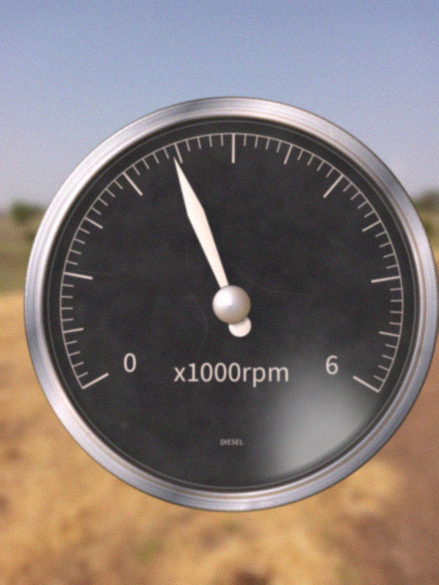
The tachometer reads 2450; rpm
